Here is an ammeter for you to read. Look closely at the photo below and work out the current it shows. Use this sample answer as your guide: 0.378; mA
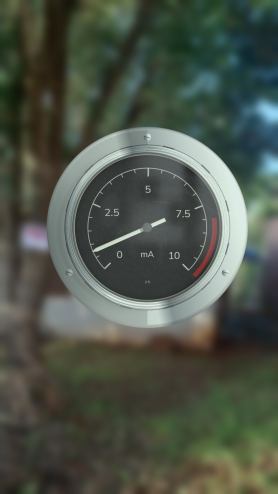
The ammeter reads 0.75; mA
